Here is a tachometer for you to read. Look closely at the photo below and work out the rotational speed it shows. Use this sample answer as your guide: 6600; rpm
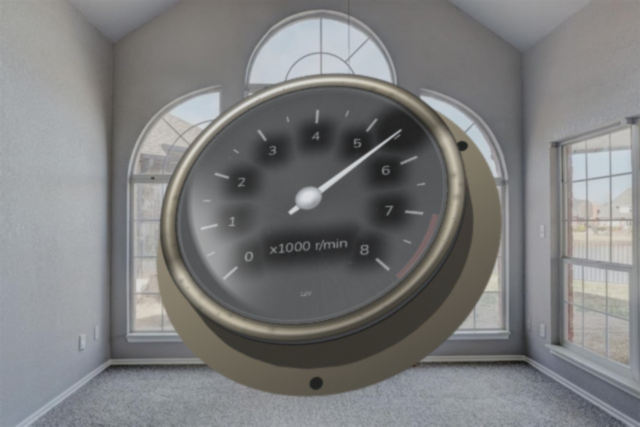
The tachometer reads 5500; rpm
